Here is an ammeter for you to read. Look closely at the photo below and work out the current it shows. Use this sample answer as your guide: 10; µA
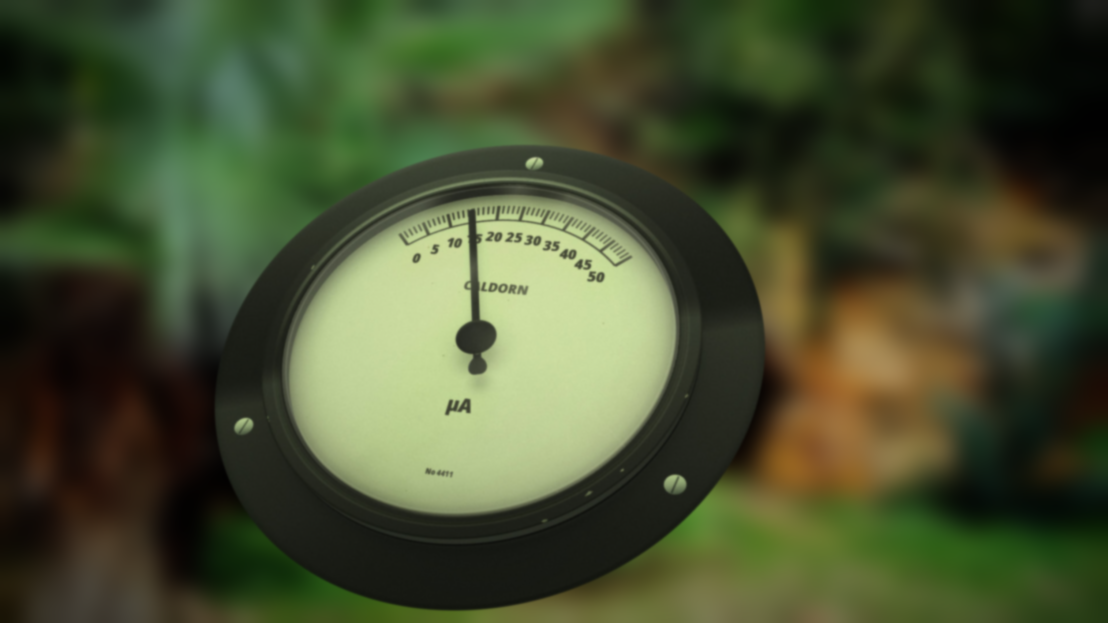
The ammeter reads 15; µA
